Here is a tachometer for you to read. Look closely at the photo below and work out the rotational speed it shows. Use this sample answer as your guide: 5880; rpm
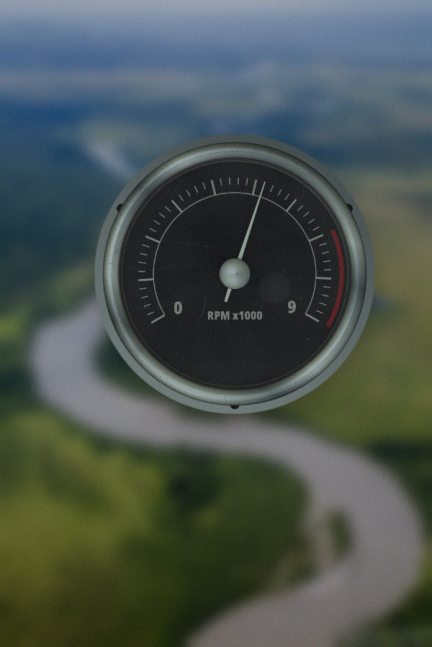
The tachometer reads 5200; rpm
